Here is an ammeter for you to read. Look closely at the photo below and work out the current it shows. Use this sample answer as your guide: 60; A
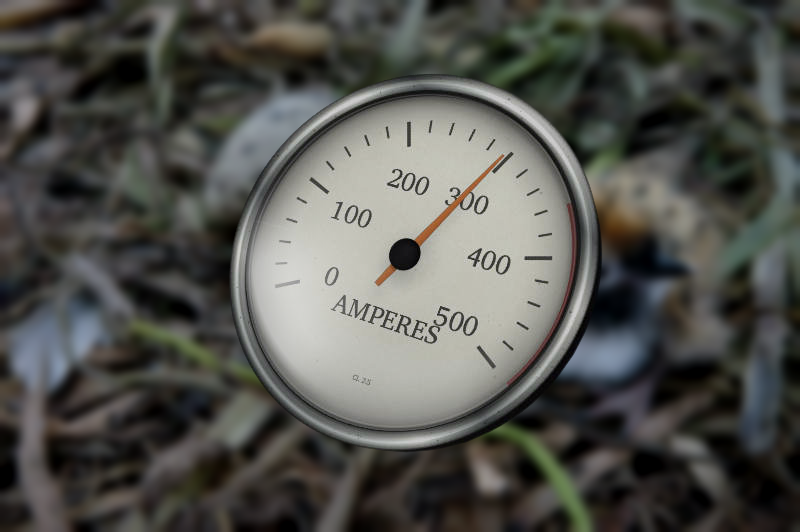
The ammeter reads 300; A
